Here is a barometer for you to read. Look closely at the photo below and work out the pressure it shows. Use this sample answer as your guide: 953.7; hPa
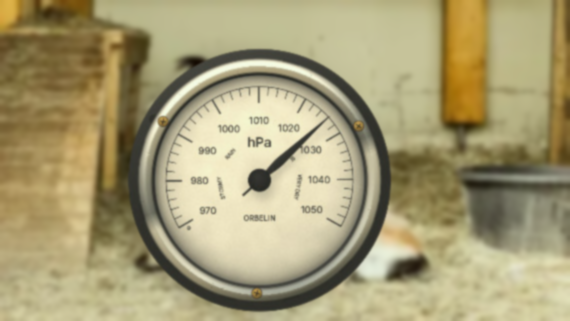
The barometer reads 1026; hPa
